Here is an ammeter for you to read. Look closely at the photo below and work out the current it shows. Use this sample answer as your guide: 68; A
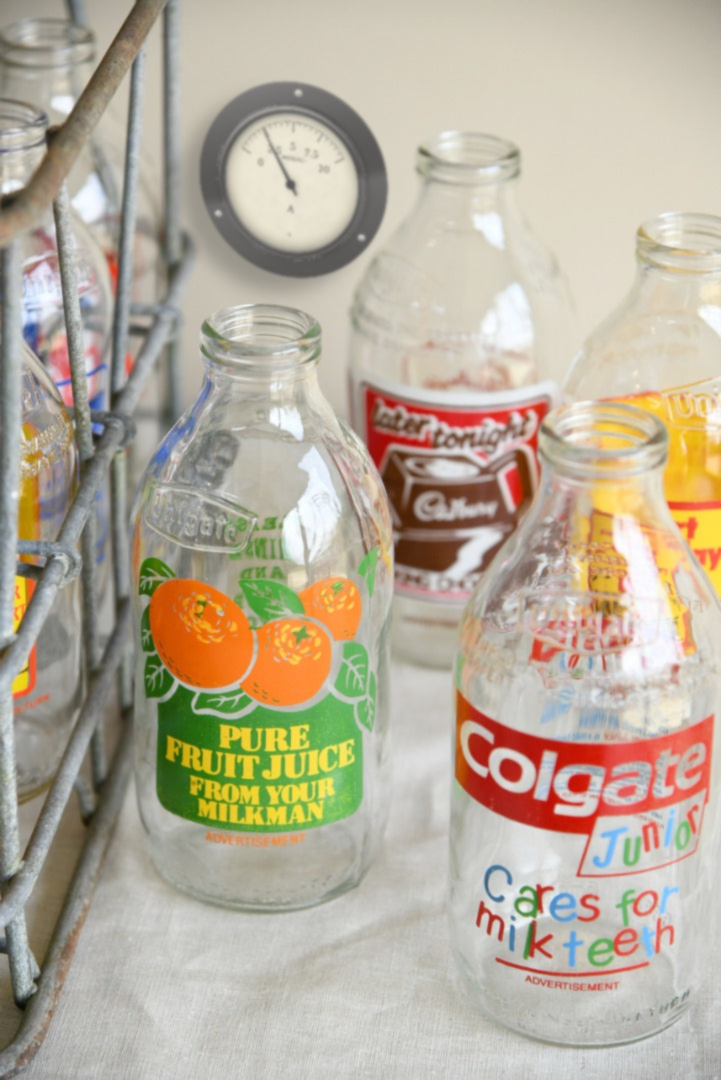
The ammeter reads 2.5; A
